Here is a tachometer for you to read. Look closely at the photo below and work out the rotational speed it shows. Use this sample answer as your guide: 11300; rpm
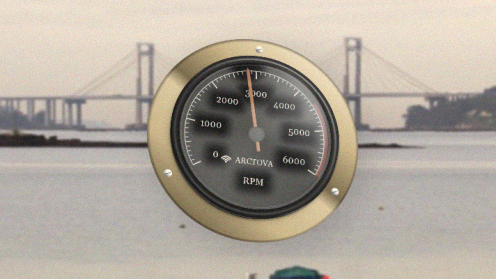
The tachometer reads 2800; rpm
